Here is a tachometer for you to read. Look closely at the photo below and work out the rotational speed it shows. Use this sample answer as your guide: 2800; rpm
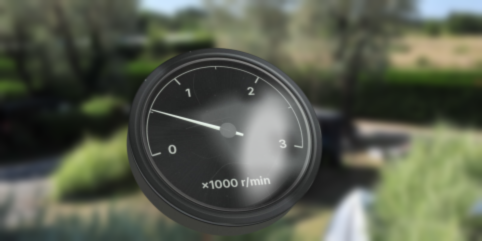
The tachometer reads 500; rpm
